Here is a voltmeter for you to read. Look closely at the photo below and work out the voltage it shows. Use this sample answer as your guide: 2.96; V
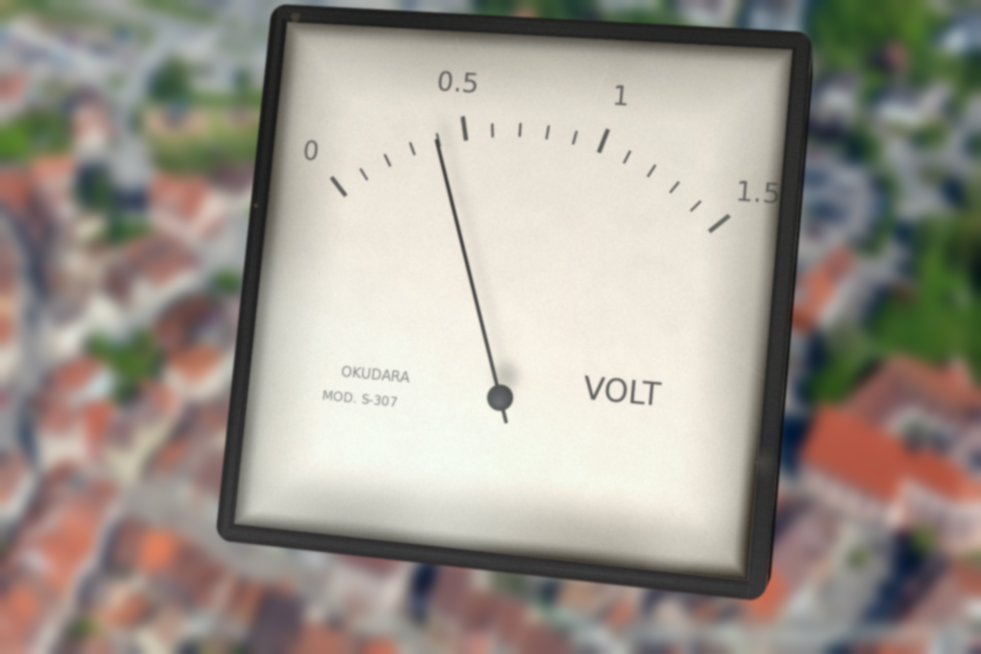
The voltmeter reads 0.4; V
